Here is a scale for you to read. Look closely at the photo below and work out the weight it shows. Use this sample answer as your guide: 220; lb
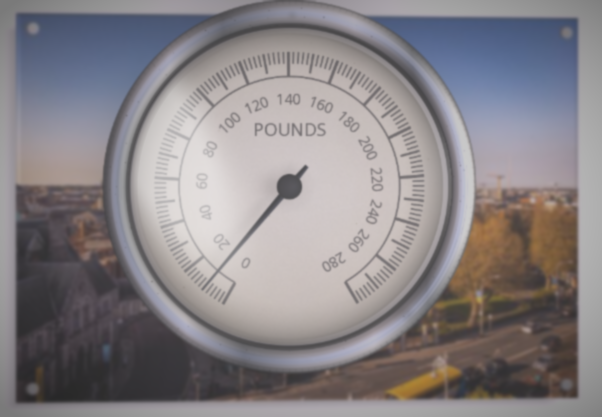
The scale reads 10; lb
